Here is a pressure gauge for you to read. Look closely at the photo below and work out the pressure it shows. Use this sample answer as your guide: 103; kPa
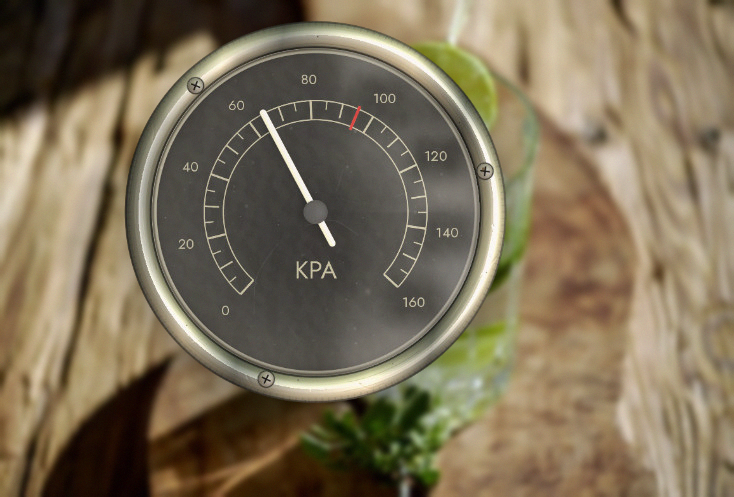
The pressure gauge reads 65; kPa
